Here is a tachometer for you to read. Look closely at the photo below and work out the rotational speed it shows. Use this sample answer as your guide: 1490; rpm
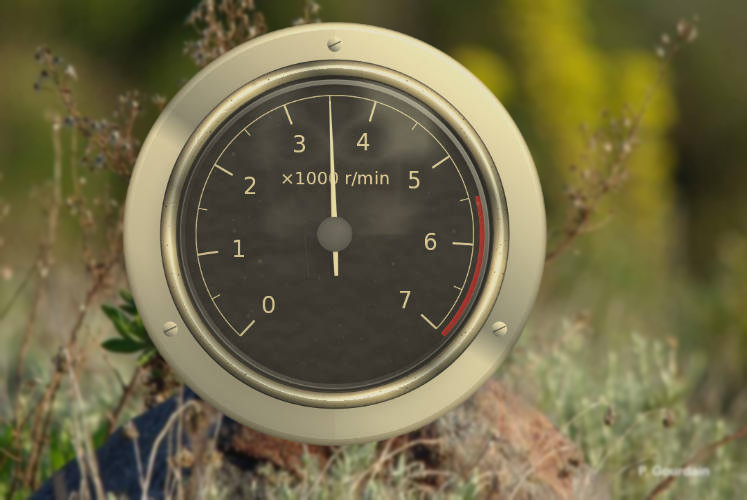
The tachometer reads 3500; rpm
